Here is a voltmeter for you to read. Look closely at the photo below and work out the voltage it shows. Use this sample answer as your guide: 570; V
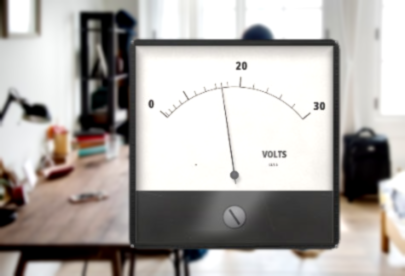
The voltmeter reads 17; V
